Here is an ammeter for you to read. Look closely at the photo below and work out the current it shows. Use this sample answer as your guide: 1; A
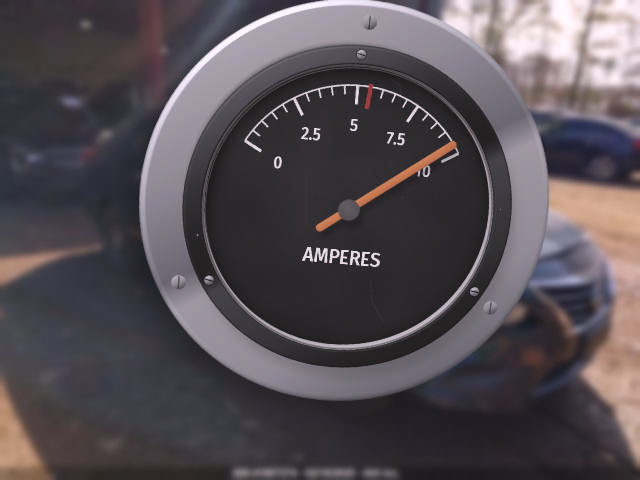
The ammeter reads 9.5; A
